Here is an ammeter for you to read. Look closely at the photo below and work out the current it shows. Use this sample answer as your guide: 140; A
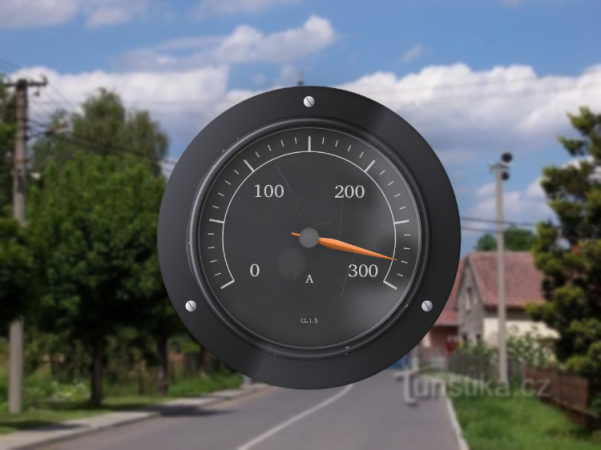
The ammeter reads 280; A
